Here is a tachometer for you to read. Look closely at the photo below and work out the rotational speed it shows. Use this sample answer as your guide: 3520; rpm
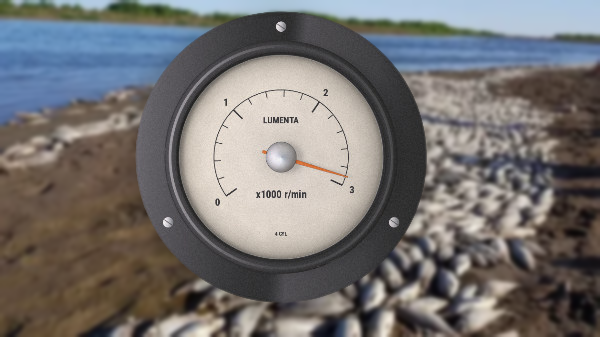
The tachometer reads 2900; rpm
